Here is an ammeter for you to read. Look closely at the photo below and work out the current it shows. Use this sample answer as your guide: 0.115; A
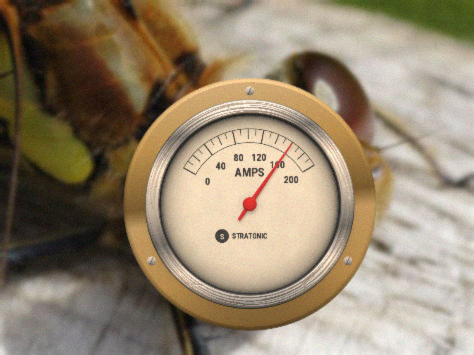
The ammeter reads 160; A
